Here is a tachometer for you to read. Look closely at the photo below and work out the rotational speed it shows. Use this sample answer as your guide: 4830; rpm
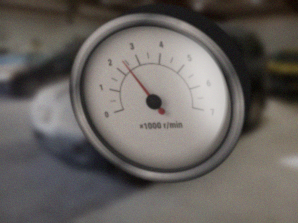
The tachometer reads 2500; rpm
